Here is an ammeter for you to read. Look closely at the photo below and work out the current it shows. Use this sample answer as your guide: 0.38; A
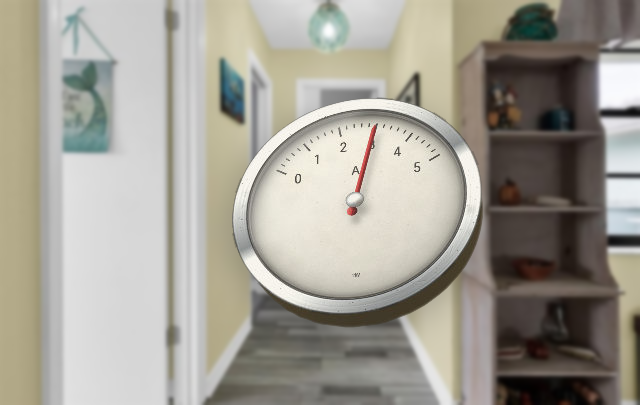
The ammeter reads 3; A
